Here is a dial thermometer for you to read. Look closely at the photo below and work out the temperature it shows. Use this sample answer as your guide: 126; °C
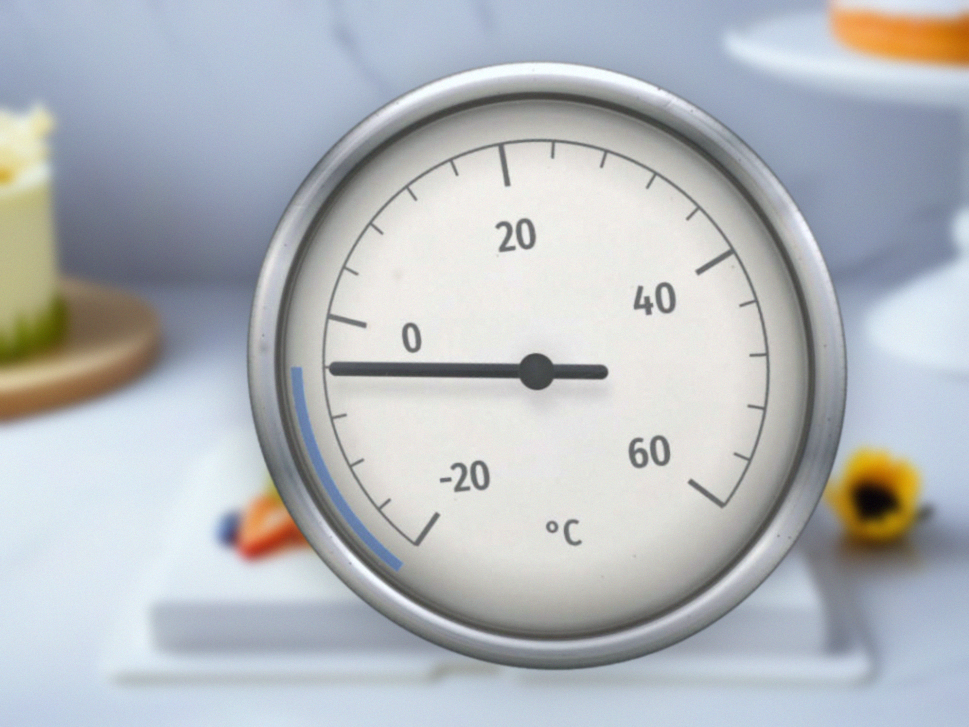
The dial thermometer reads -4; °C
